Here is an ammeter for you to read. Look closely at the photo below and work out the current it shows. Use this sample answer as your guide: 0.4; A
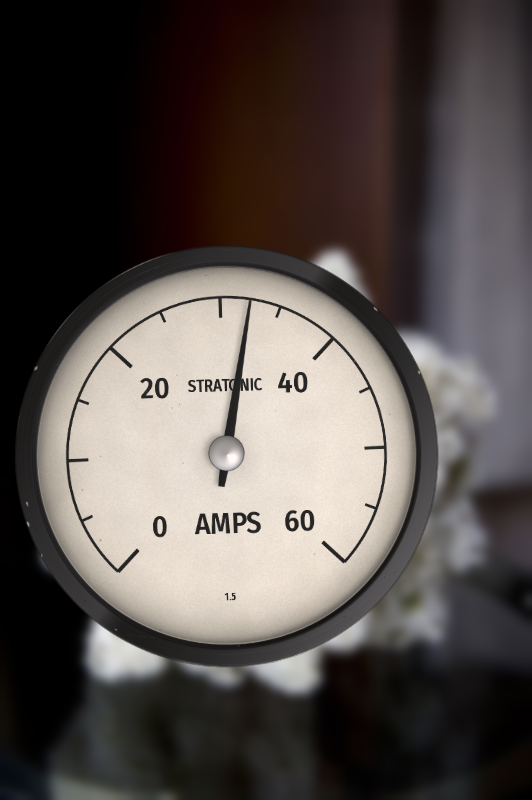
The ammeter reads 32.5; A
